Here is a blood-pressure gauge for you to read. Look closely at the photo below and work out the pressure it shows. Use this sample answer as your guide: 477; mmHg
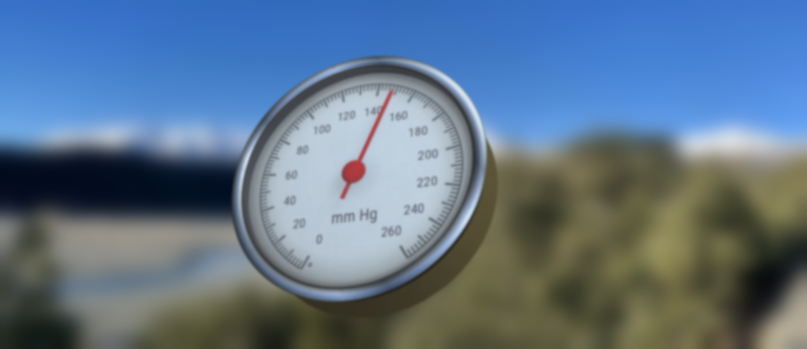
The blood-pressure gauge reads 150; mmHg
